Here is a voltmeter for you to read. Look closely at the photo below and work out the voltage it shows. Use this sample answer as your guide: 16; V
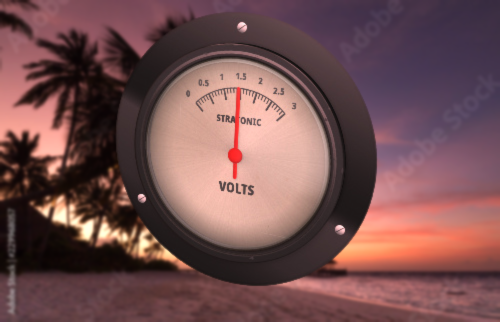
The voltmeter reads 1.5; V
